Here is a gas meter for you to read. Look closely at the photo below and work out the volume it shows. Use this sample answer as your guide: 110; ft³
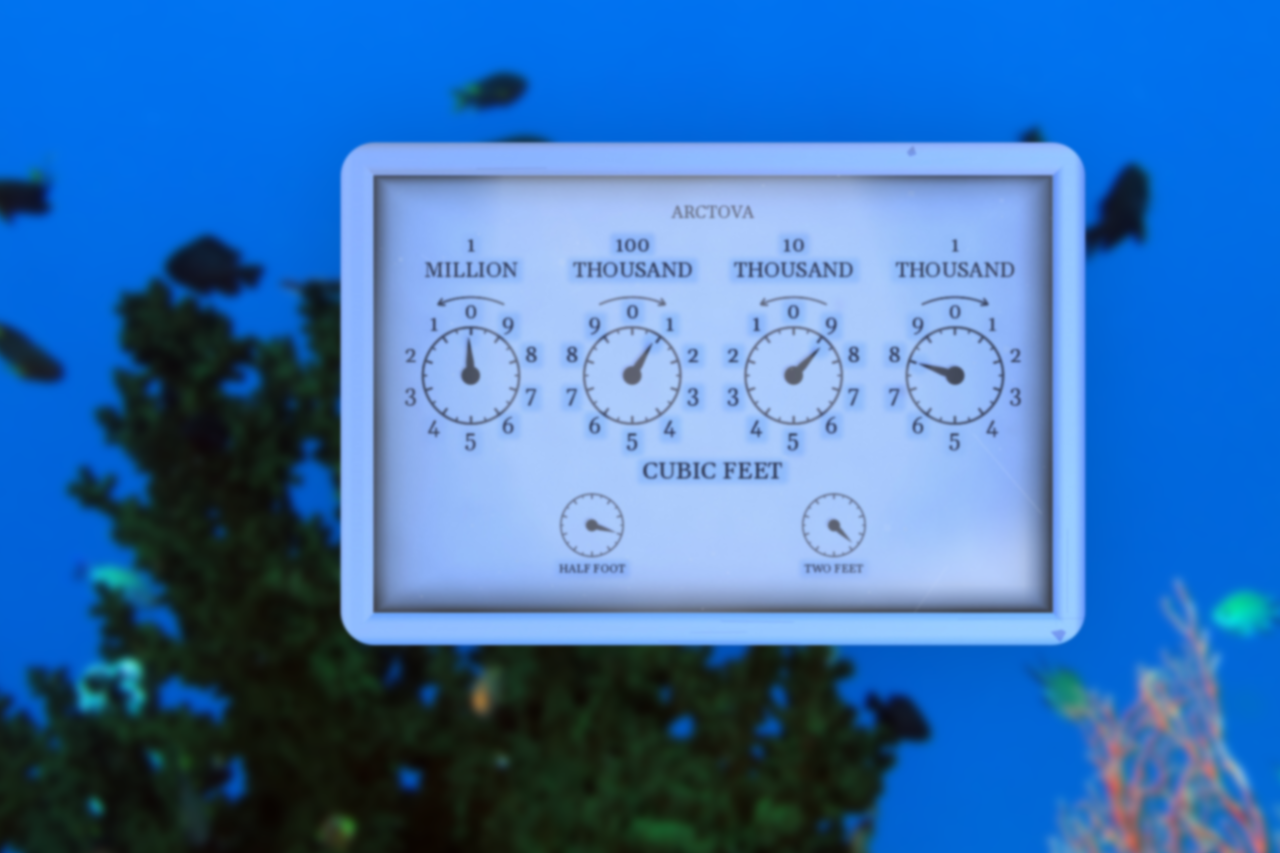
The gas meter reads 8800; ft³
